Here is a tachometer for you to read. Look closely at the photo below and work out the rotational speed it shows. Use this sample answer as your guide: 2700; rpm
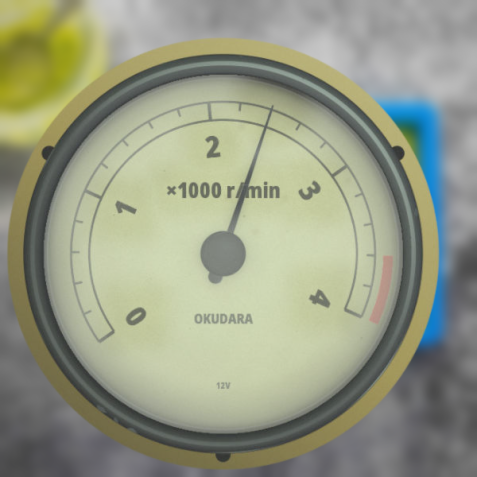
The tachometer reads 2400; rpm
